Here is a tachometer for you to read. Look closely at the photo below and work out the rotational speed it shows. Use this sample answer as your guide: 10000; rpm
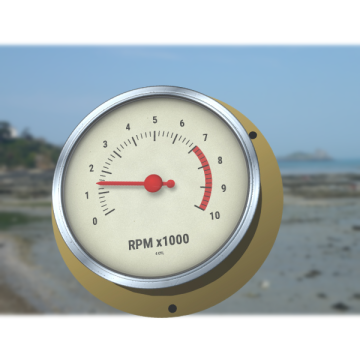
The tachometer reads 1400; rpm
